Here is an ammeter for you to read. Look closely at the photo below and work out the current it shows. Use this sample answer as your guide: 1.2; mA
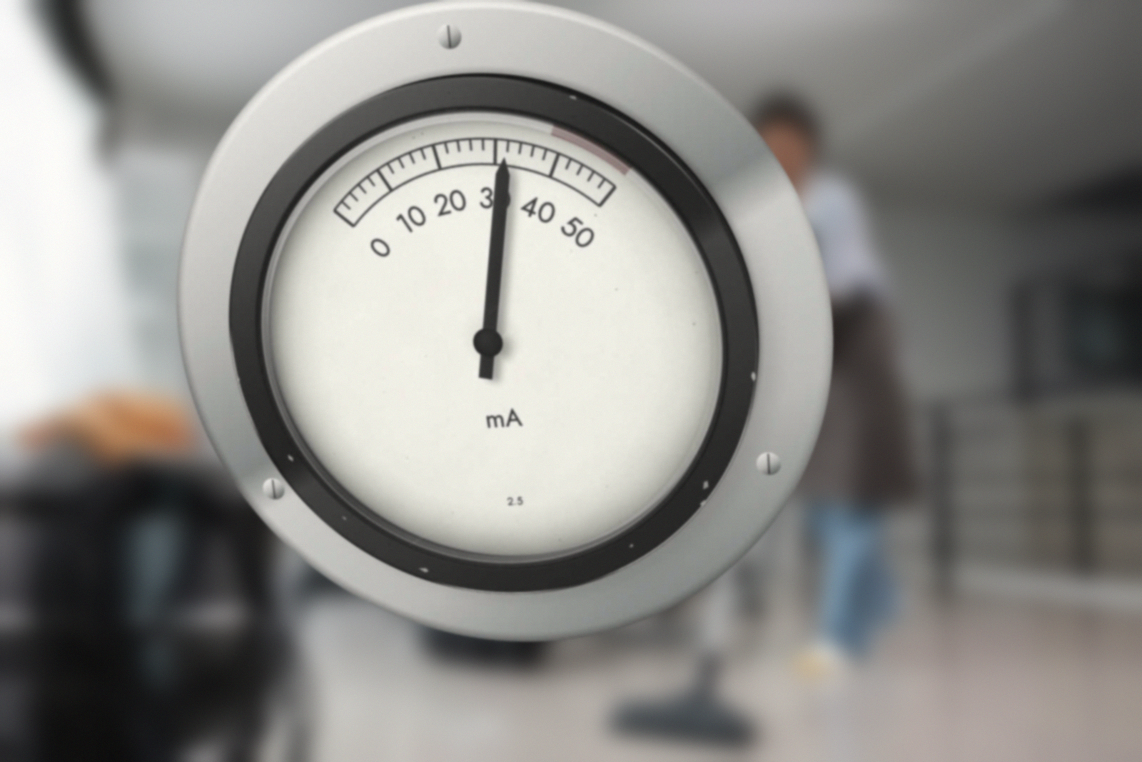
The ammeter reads 32; mA
